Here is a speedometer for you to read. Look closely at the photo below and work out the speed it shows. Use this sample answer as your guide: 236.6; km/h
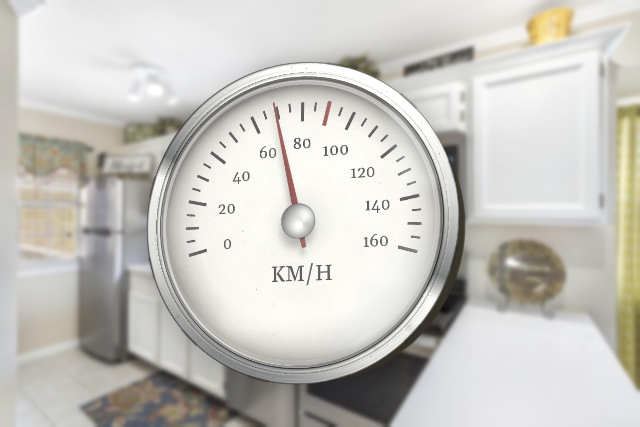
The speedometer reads 70; km/h
